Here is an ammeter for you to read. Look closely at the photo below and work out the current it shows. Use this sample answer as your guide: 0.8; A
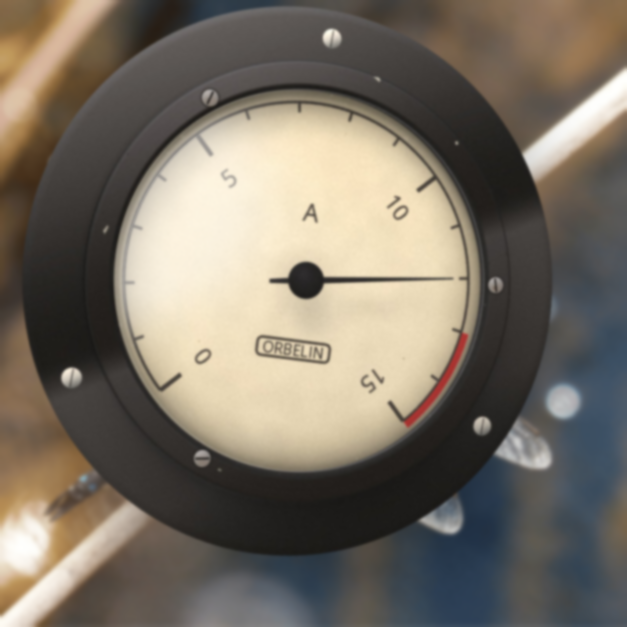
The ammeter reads 12; A
